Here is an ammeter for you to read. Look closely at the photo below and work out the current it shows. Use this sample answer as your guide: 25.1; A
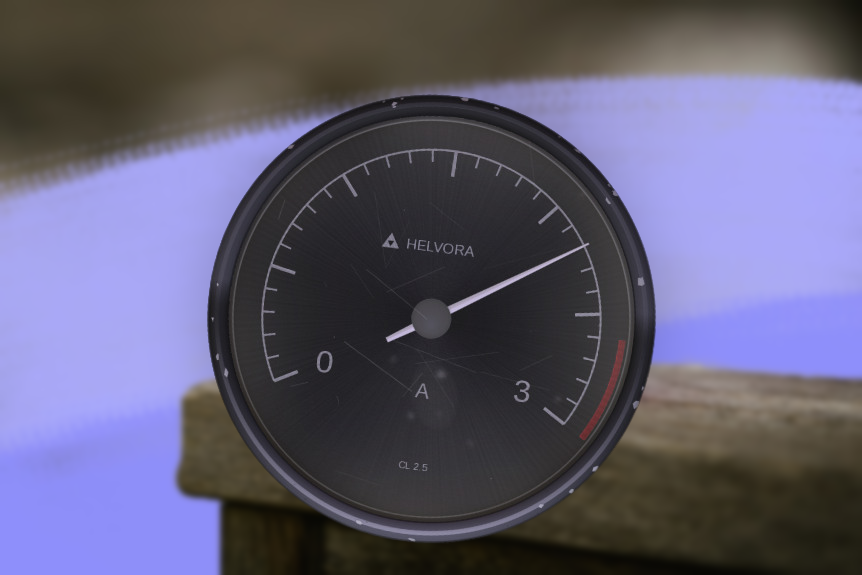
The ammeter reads 2.2; A
